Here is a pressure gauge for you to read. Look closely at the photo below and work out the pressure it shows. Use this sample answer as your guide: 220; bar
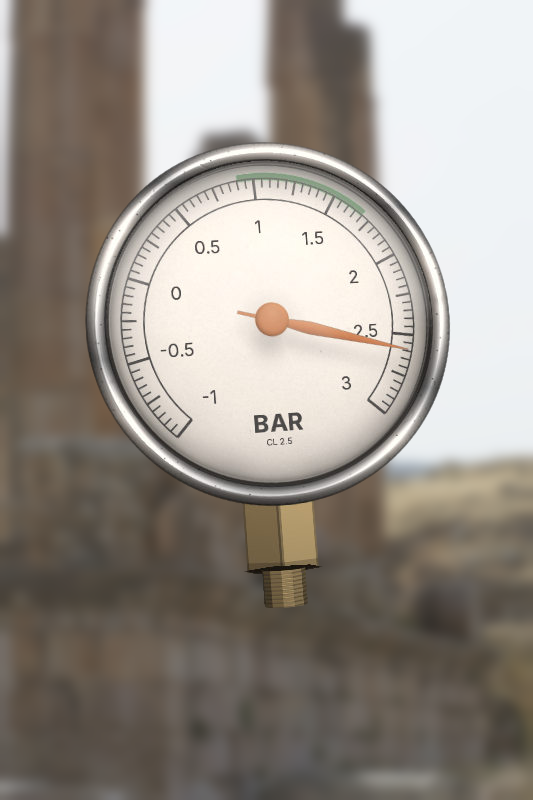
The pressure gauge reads 2.6; bar
